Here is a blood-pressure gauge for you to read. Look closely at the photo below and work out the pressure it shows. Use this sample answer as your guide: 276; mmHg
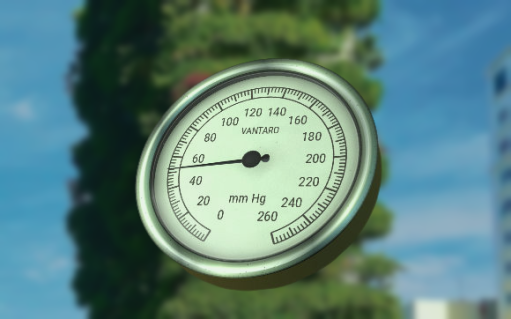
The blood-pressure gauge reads 50; mmHg
